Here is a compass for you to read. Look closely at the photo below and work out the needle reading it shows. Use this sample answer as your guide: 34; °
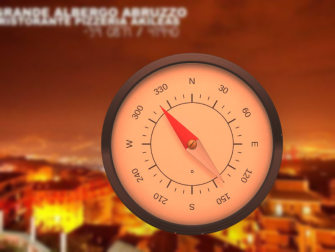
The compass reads 320; °
